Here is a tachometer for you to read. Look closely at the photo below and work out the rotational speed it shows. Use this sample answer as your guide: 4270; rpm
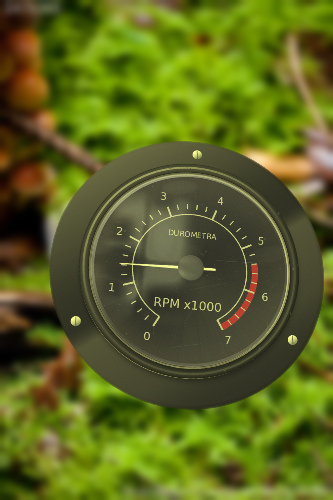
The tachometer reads 1400; rpm
